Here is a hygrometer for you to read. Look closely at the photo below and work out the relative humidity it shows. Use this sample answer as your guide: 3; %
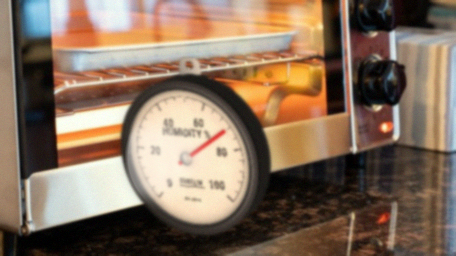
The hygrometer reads 72; %
